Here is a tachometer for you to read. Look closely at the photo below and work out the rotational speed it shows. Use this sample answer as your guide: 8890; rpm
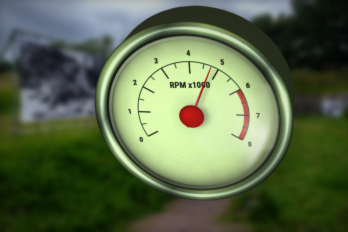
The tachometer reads 4750; rpm
